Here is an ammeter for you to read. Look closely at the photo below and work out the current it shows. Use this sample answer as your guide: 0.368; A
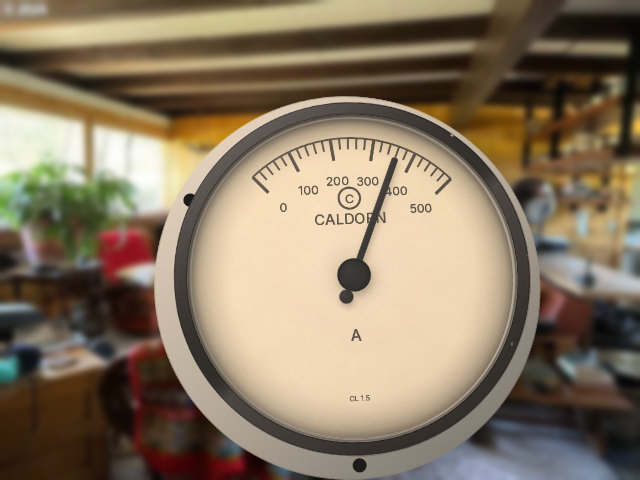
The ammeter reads 360; A
